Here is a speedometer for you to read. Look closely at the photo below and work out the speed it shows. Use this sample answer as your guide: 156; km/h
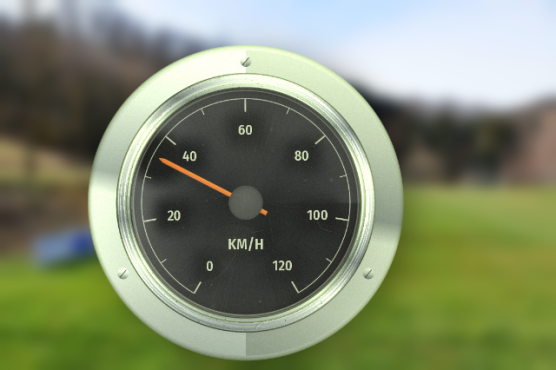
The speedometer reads 35; km/h
